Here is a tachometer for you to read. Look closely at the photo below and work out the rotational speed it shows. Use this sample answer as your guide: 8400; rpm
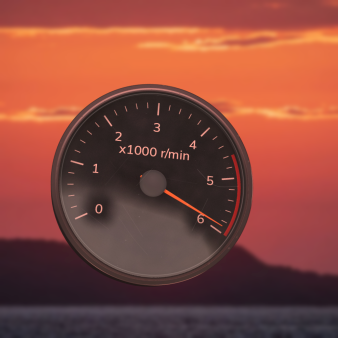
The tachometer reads 5900; rpm
